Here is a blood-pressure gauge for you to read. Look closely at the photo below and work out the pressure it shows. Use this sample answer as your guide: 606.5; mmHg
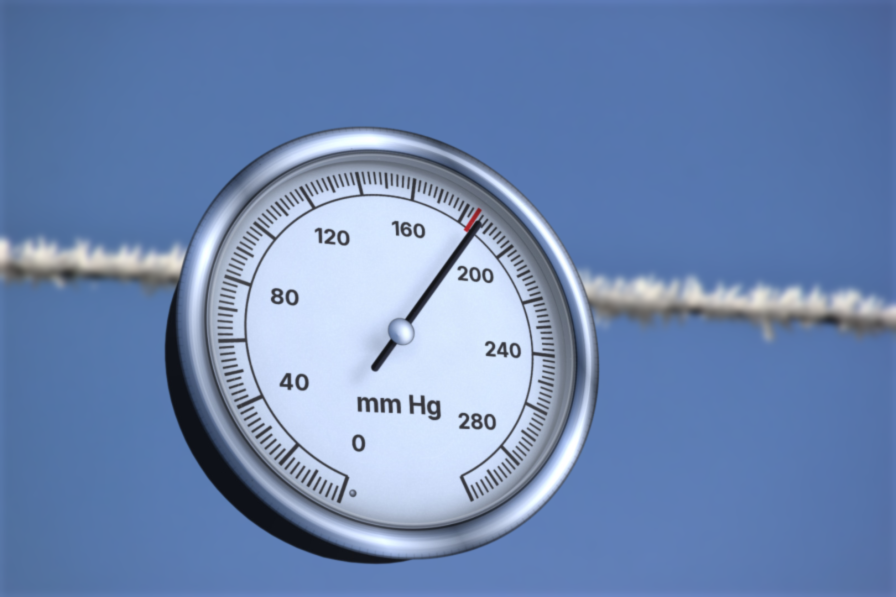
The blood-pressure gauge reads 186; mmHg
